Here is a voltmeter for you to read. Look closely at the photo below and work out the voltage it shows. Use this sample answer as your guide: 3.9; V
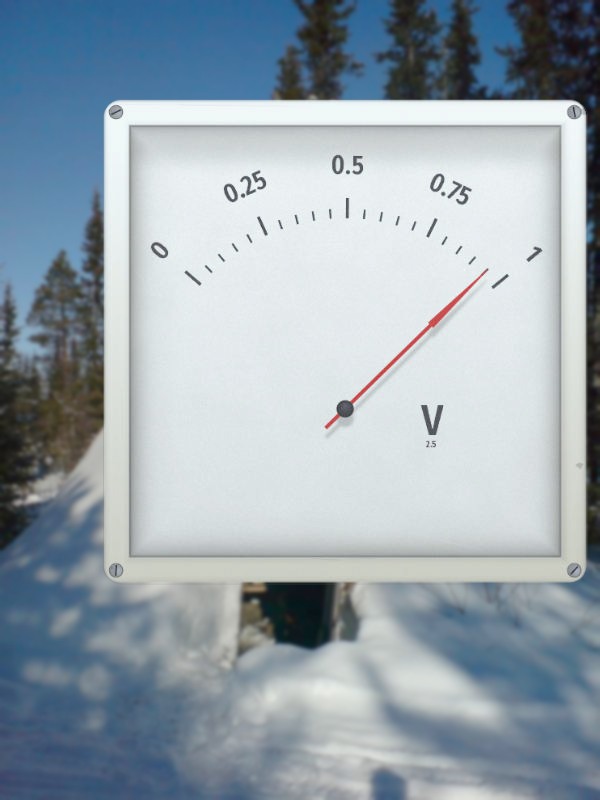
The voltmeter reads 0.95; V
